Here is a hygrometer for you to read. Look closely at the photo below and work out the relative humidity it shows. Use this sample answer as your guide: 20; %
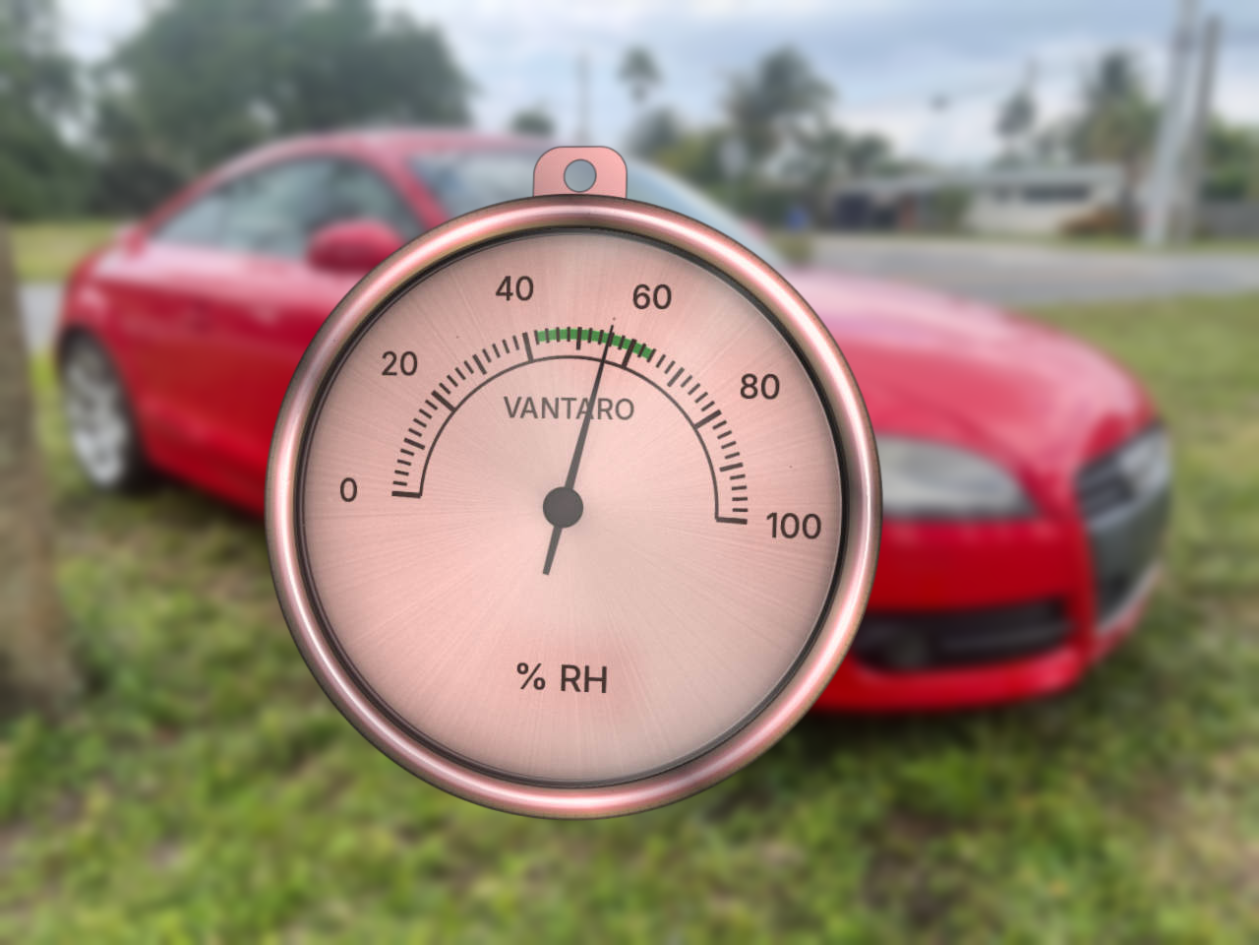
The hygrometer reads 56; %
